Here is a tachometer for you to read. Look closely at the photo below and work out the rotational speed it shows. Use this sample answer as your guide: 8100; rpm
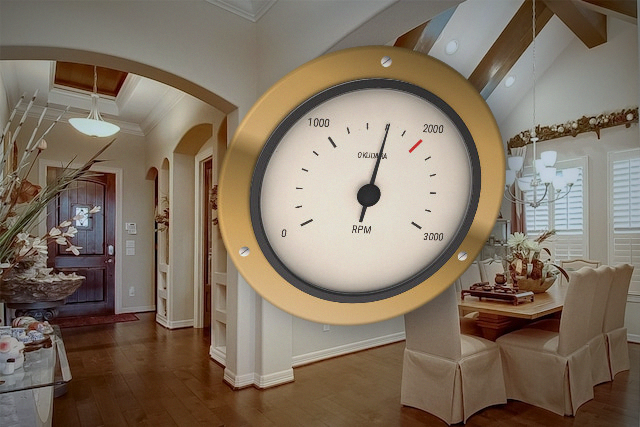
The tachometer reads 1600; rpm
